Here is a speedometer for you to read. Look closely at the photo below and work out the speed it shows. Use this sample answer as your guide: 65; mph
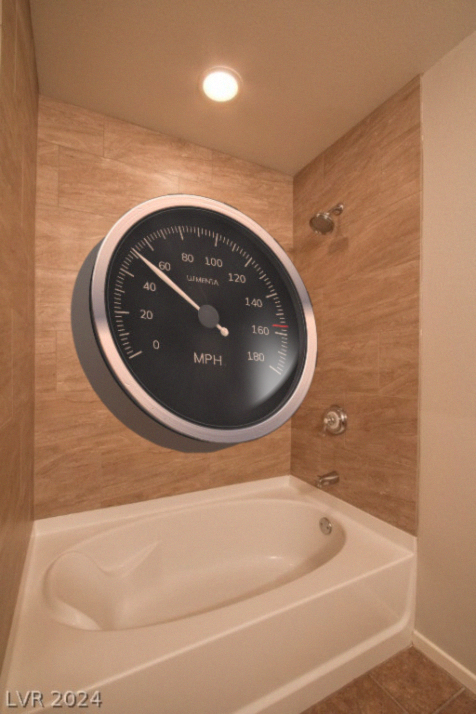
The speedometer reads 50; mph
